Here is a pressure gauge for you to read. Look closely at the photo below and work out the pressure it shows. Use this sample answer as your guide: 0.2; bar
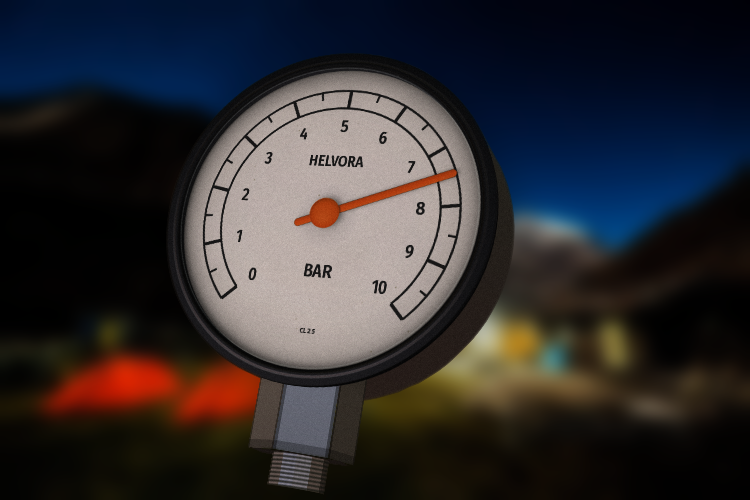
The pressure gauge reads 7.5; bar
